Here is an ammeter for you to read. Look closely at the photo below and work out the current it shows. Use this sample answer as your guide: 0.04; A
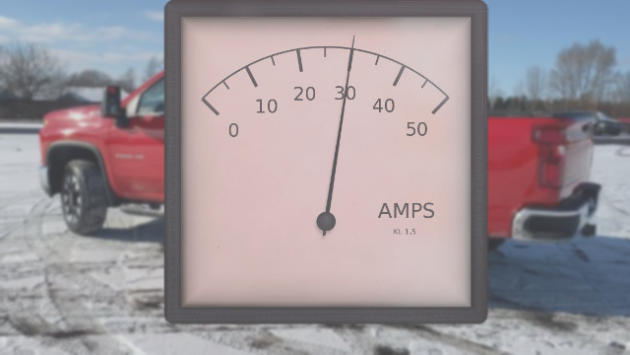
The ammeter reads 30; A
